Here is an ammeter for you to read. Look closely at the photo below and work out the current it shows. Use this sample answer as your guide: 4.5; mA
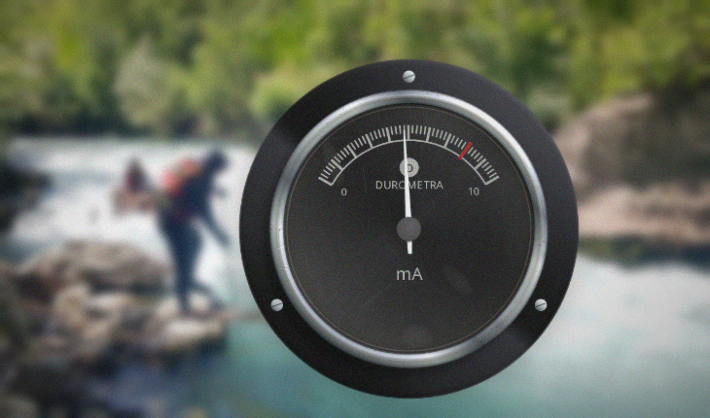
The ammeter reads 4.8; mA
